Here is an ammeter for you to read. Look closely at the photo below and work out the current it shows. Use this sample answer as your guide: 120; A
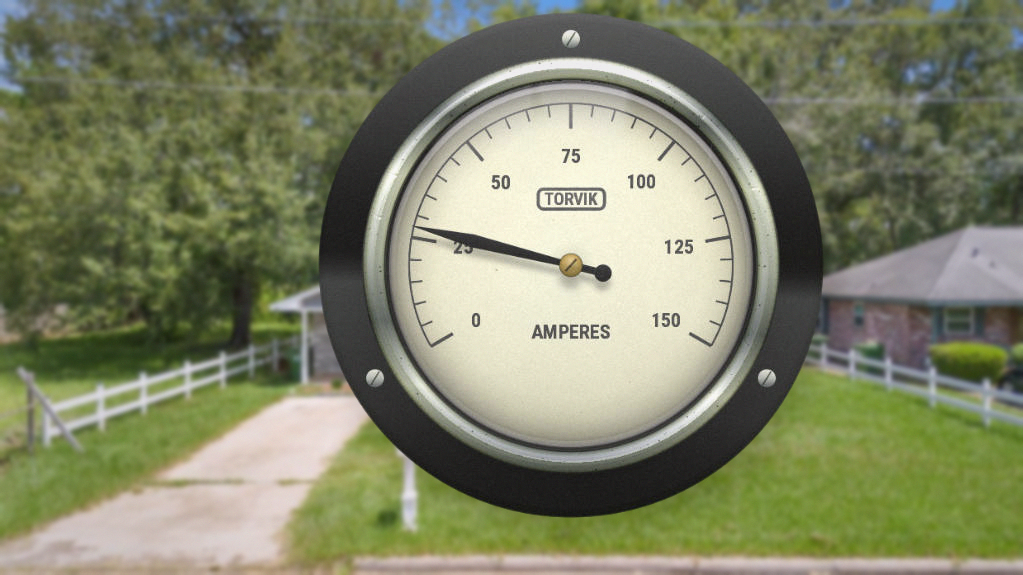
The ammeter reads 27.5; A
